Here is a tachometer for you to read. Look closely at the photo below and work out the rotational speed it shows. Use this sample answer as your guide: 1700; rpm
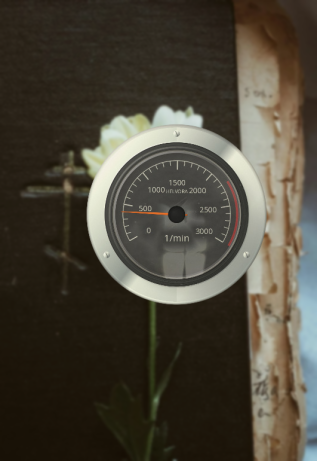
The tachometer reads 400; rpm
